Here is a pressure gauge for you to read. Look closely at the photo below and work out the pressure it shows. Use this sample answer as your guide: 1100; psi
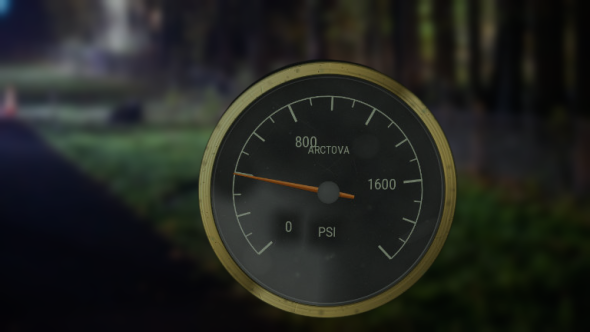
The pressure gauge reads 400; psi
